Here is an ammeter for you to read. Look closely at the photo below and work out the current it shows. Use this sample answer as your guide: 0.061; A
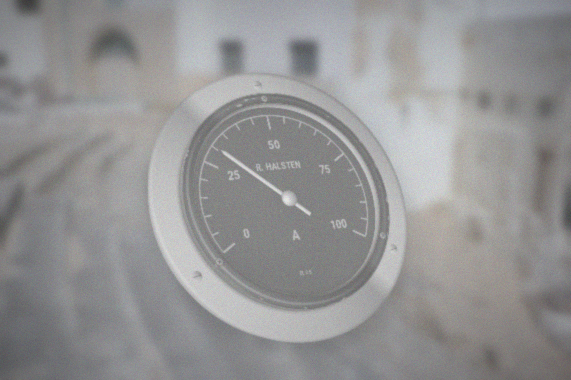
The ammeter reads 30; A
